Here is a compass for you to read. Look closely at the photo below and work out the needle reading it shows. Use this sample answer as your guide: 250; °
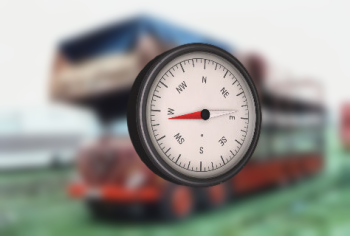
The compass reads 260; °
